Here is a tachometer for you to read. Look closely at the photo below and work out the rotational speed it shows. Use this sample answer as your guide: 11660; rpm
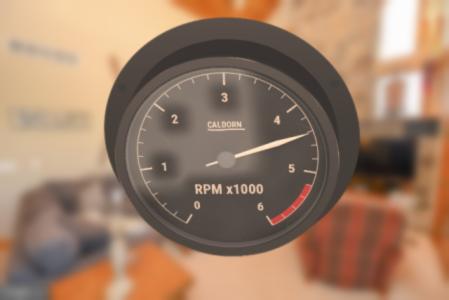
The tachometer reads 4400; rpm
